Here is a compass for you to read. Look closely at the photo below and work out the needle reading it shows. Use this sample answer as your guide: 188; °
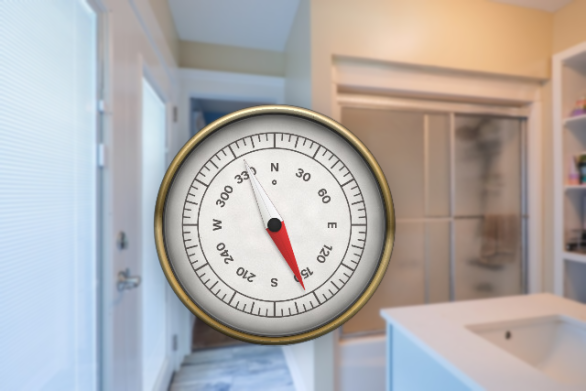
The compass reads 155; °
